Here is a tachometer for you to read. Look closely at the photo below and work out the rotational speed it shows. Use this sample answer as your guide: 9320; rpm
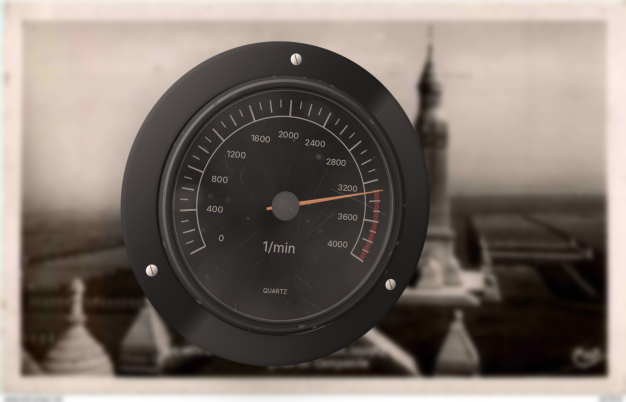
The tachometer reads 3300; rpm
